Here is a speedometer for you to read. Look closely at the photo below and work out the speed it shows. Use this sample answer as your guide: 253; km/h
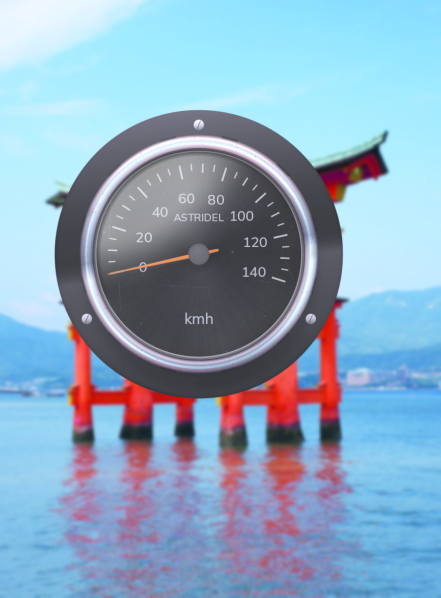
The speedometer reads 0; km/h
